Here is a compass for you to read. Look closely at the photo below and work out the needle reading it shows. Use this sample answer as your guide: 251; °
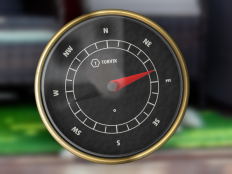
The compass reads 75; °
